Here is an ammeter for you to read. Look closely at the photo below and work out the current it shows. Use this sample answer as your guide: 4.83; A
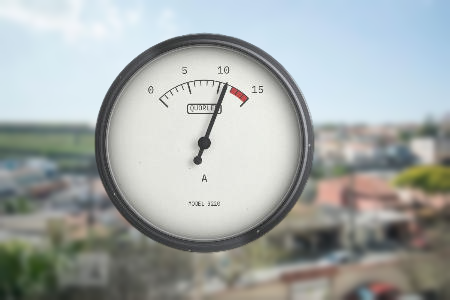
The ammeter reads 11; A
